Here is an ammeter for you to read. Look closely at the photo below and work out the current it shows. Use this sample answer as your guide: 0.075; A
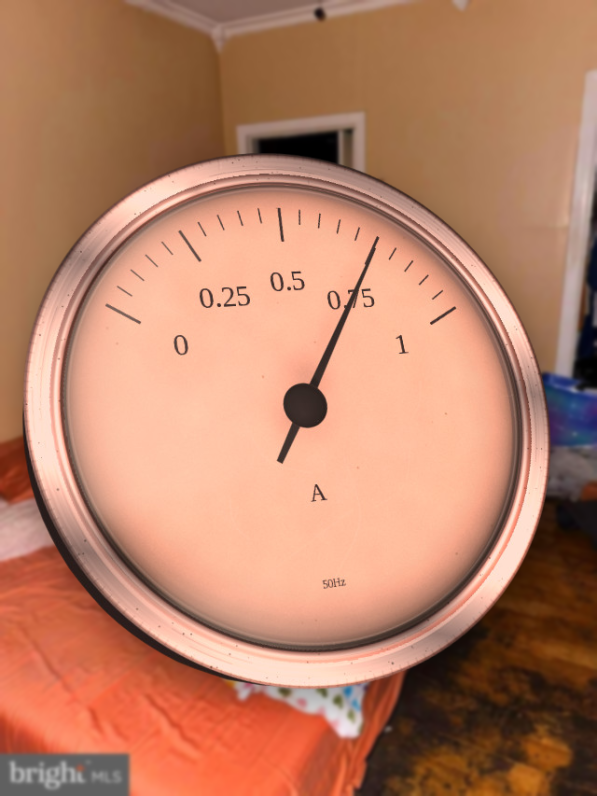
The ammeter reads 0.75; A
